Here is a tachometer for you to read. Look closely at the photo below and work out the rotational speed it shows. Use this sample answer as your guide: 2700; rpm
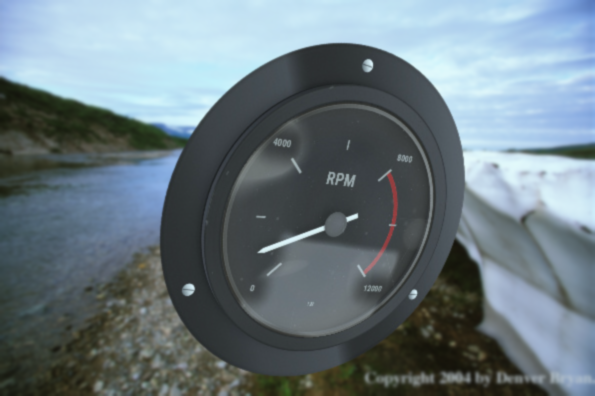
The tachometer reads 1000; rpm
